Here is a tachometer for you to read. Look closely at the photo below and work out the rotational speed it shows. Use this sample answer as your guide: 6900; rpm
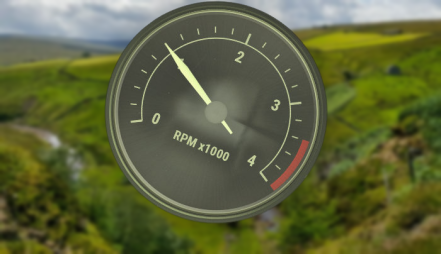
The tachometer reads 1000; rpm
